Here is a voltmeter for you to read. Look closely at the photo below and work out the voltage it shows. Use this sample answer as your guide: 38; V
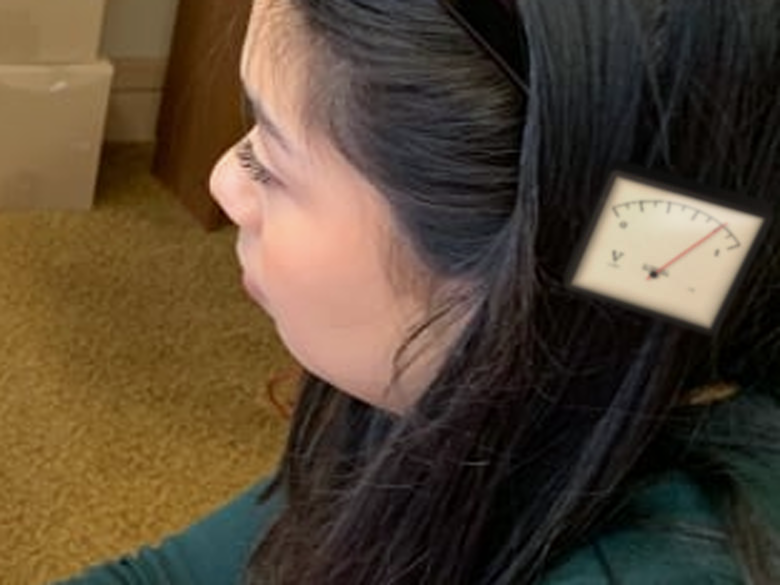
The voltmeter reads 0.8; V
